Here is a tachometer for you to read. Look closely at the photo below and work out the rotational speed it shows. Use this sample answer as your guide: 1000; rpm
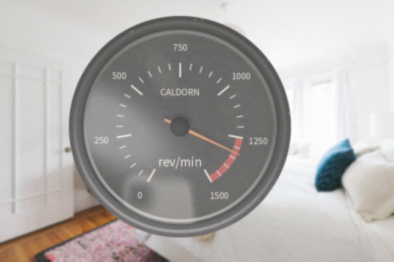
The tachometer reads 1325; rpm
